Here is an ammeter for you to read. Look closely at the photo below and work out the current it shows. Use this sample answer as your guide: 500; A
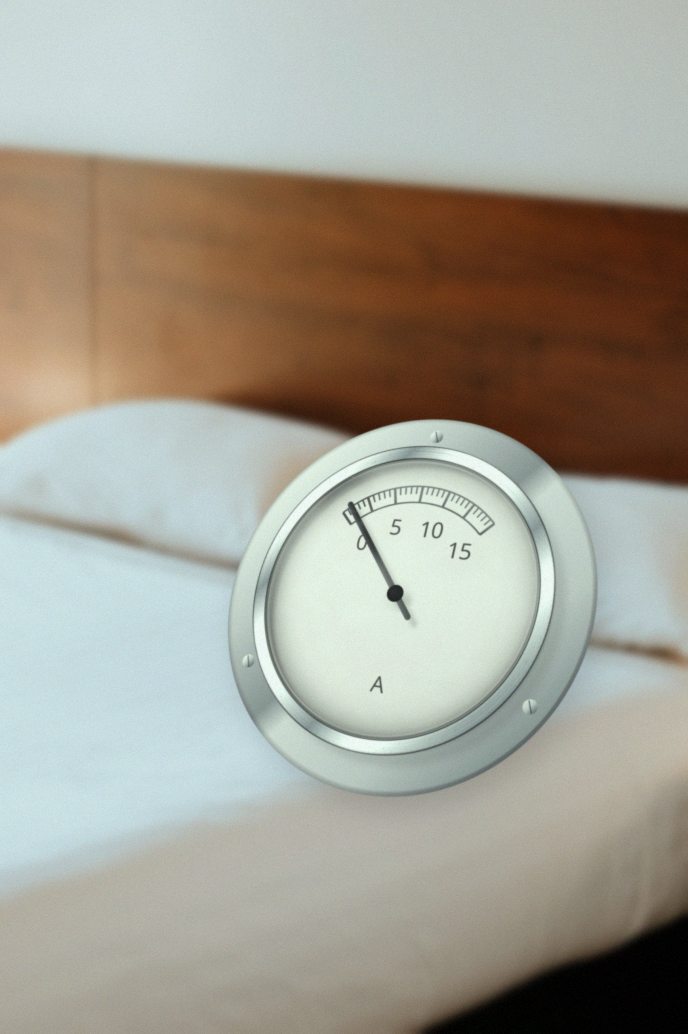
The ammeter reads 1; A
